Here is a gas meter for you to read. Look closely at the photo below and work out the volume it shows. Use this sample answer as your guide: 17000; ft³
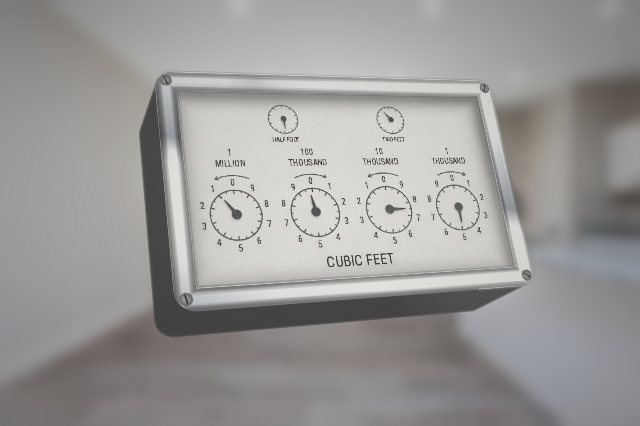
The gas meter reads 97500; ft³
